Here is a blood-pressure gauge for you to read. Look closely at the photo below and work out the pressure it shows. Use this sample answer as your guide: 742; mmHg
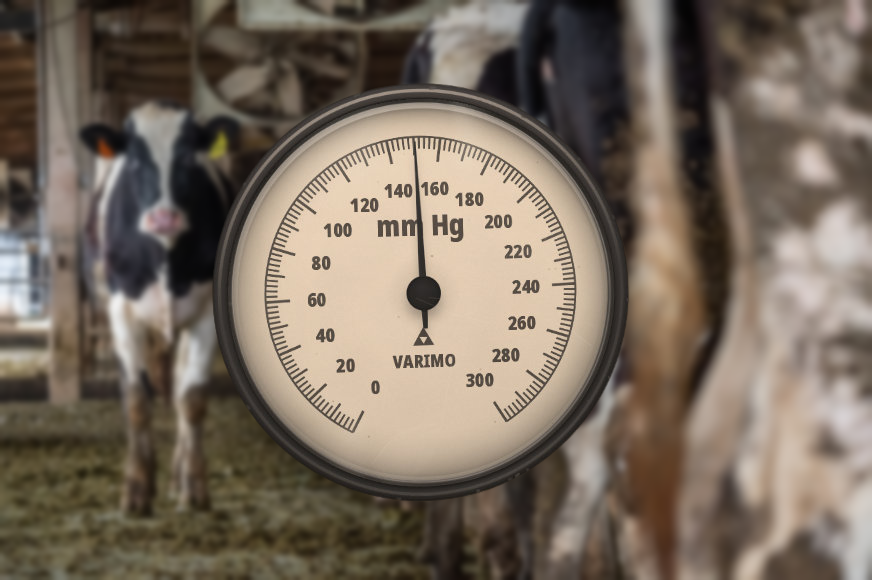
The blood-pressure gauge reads 150; mmHg
